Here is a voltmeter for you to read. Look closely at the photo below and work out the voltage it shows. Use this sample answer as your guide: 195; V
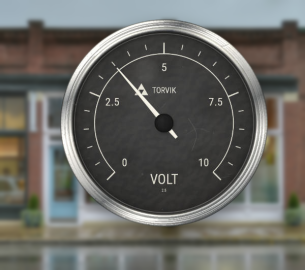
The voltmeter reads 3.5; V
